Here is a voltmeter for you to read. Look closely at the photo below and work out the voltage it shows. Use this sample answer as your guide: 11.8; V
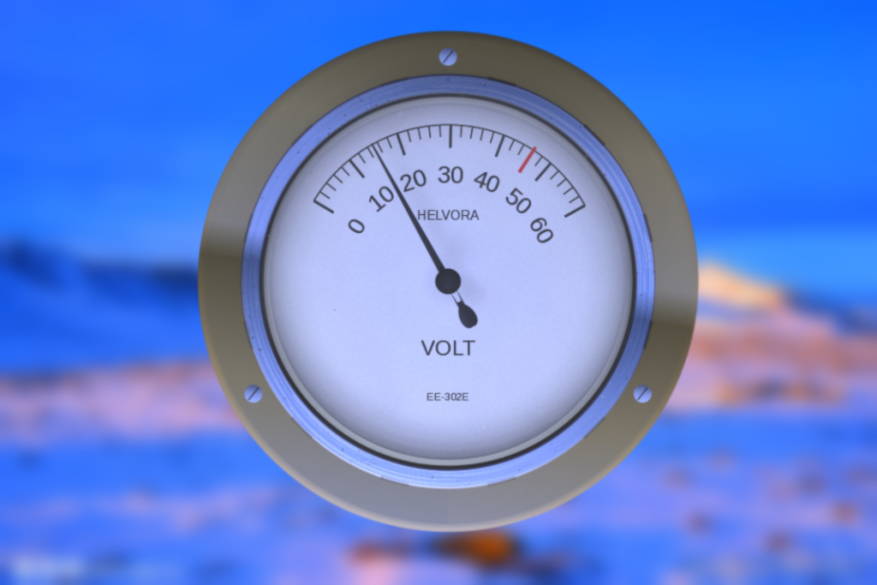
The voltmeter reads 15; V
